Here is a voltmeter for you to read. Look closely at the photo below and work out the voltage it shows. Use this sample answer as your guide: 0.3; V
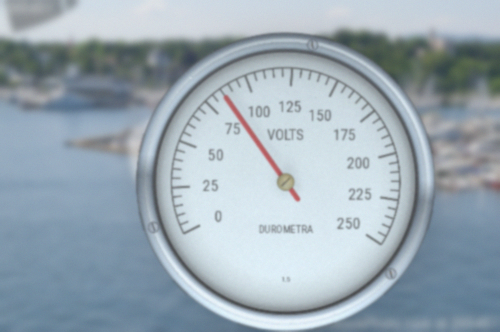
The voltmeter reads 85; V
